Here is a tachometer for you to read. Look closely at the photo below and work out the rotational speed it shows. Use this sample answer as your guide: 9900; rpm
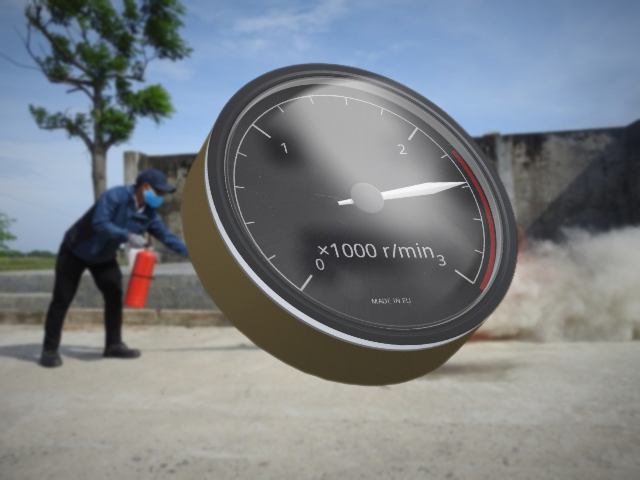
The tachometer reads 2400; rpm
